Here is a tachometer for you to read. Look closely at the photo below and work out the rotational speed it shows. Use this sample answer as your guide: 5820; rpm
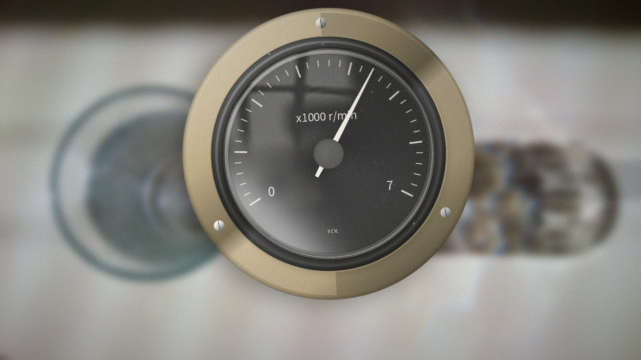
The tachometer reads 4400; rpm
